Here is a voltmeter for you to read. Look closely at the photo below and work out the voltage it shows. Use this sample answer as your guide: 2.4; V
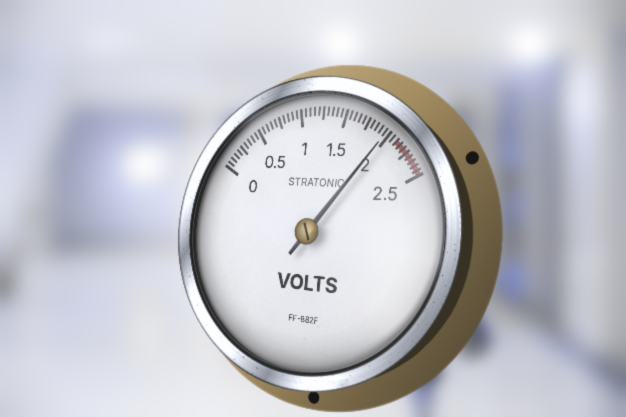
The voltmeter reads 2; V
